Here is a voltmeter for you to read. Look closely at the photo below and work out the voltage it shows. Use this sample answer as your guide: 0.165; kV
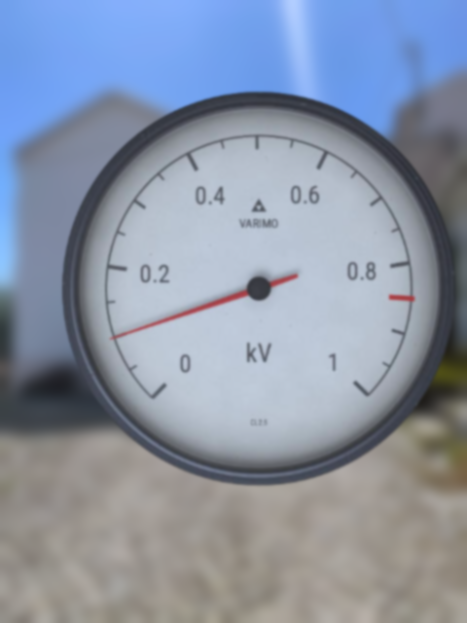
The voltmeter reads 0.1; kV
